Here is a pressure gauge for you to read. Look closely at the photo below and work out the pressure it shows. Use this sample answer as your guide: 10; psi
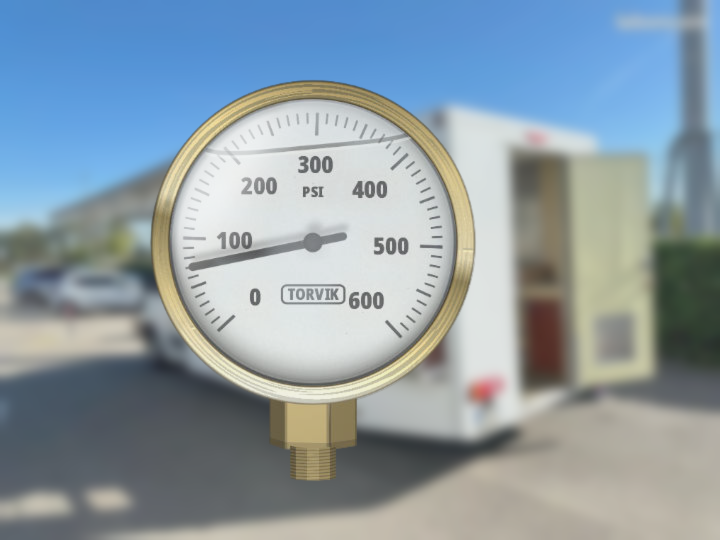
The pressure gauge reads 70; psi
